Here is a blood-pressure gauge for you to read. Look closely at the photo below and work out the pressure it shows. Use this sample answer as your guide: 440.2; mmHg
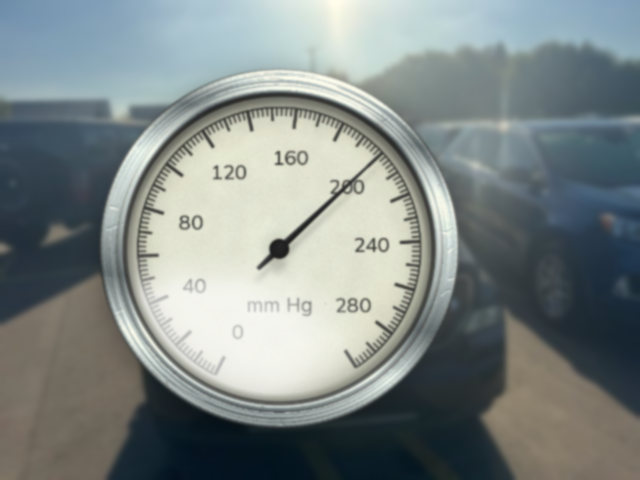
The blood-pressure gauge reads 200; mmHg
